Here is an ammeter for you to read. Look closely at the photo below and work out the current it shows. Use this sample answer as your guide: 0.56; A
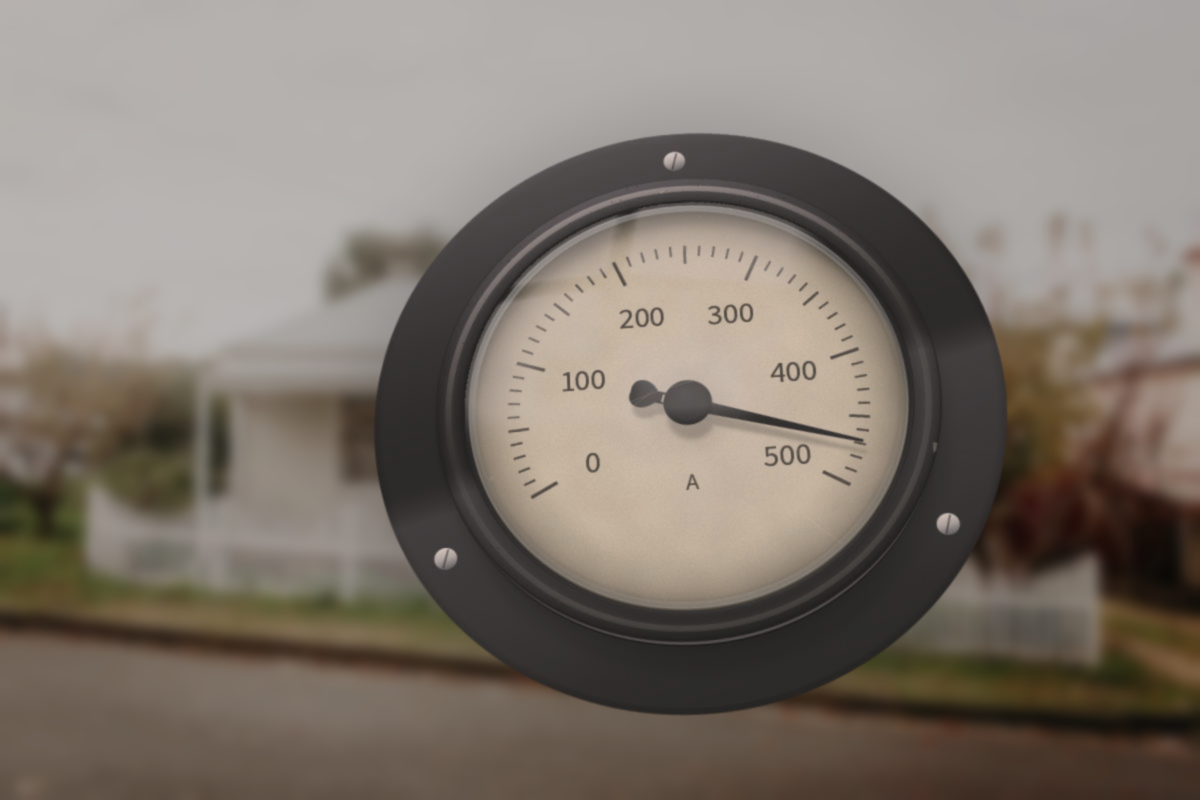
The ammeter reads 470; A
